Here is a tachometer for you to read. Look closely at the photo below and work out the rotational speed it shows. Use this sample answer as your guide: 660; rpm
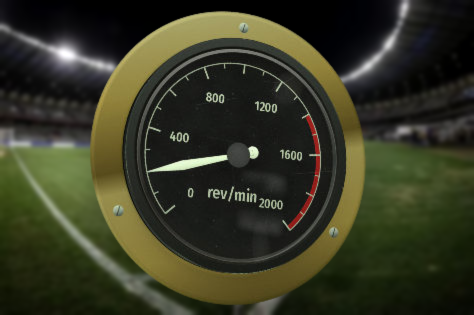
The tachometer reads 200; rpm
